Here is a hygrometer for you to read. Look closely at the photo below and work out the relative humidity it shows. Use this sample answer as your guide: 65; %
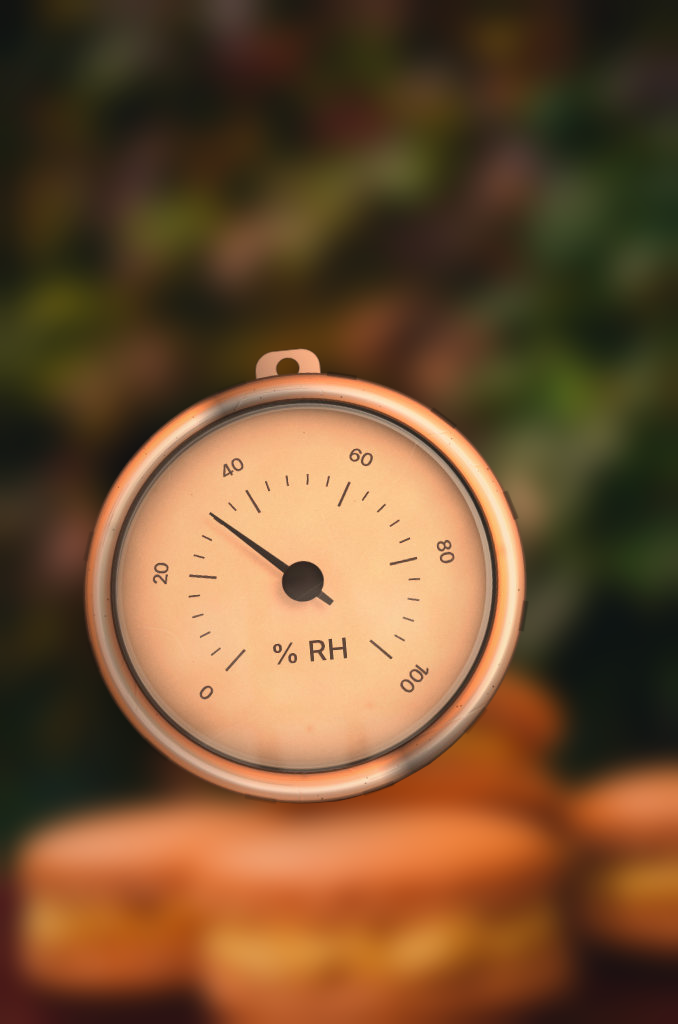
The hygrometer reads 32; %
